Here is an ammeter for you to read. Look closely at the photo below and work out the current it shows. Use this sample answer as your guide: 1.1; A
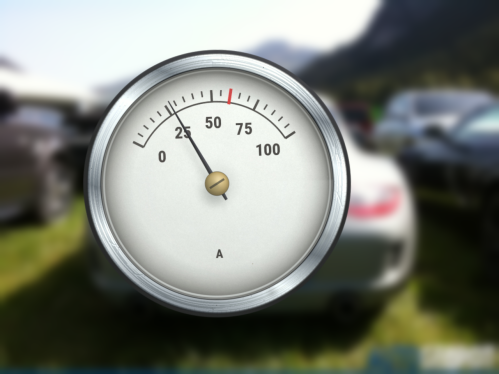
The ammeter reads 27.5; A
